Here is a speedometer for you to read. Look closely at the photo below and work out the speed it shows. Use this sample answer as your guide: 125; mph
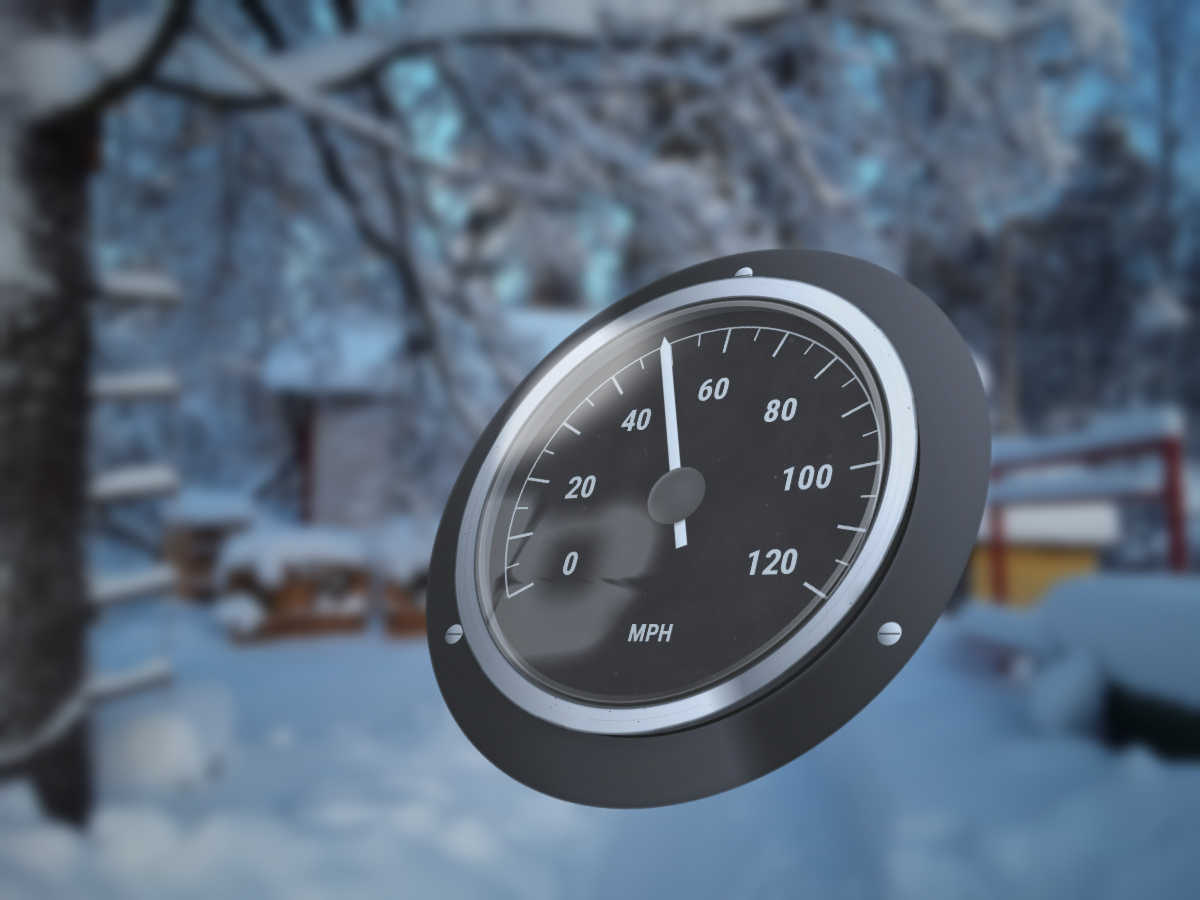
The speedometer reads 50; mph
